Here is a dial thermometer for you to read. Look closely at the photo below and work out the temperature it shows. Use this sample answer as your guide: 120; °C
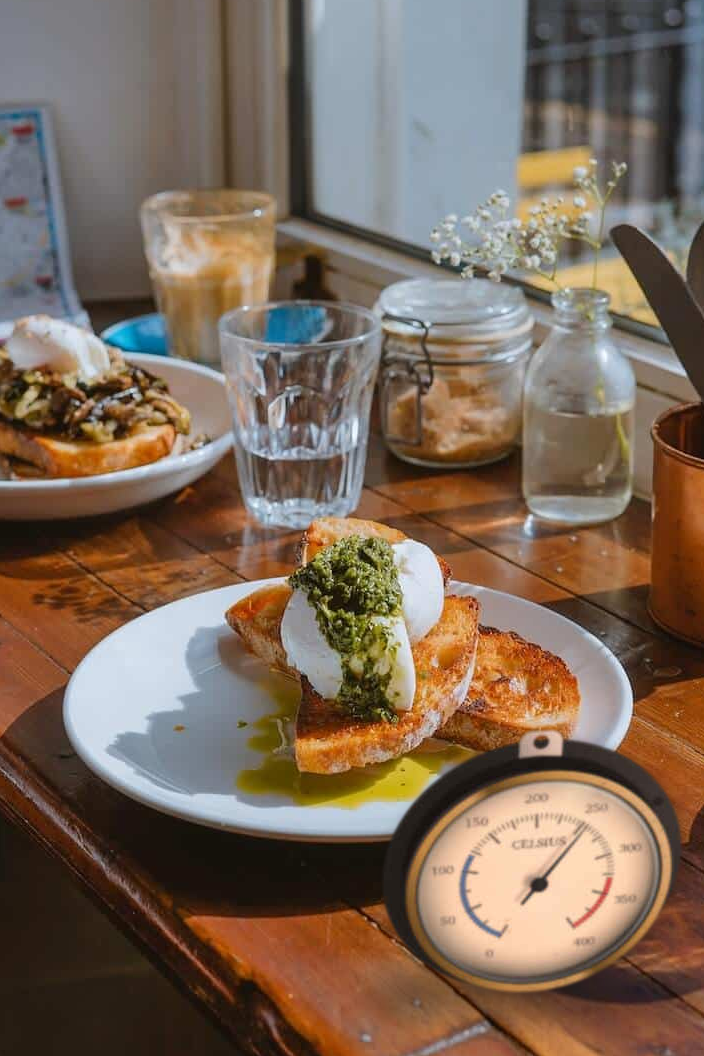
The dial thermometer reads 250; °C
